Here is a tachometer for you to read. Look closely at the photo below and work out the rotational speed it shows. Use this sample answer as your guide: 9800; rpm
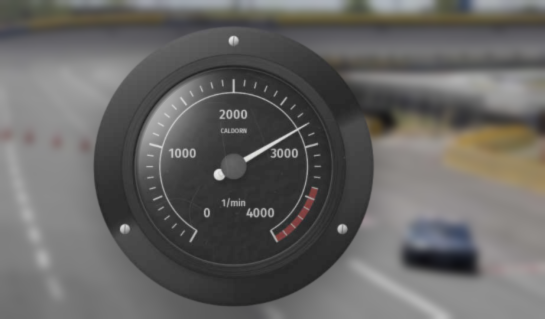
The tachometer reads 2800; rpm
